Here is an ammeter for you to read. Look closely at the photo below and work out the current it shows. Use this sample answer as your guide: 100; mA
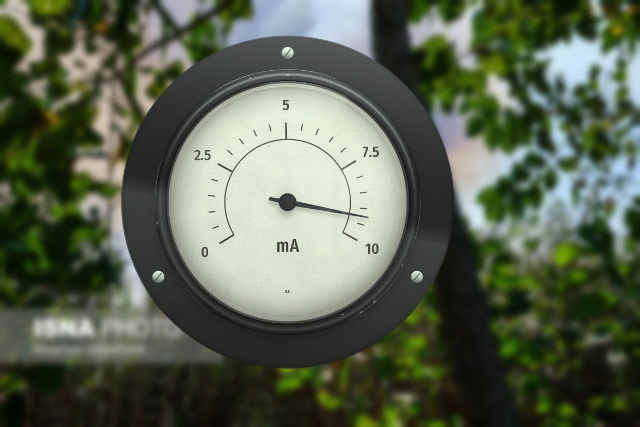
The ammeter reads 9.25; mA
